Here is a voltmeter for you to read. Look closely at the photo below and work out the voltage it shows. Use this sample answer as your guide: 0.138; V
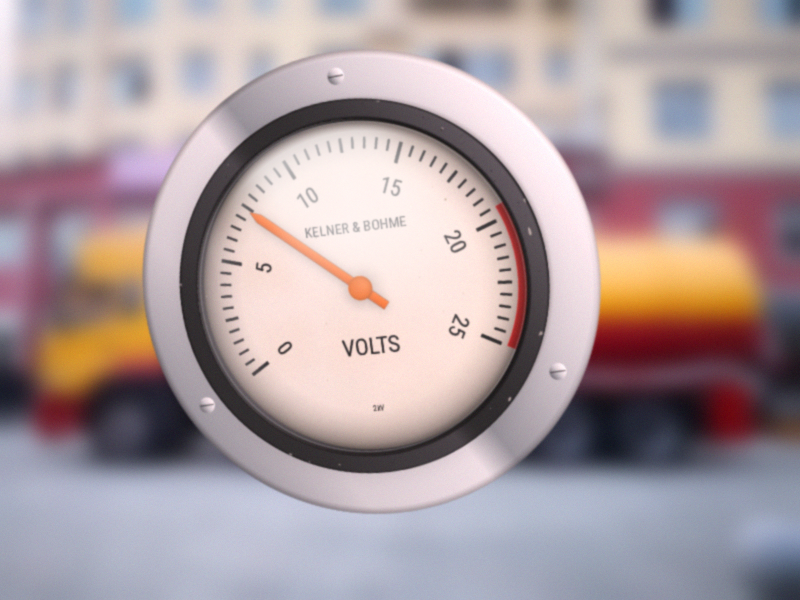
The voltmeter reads 7.5; V
